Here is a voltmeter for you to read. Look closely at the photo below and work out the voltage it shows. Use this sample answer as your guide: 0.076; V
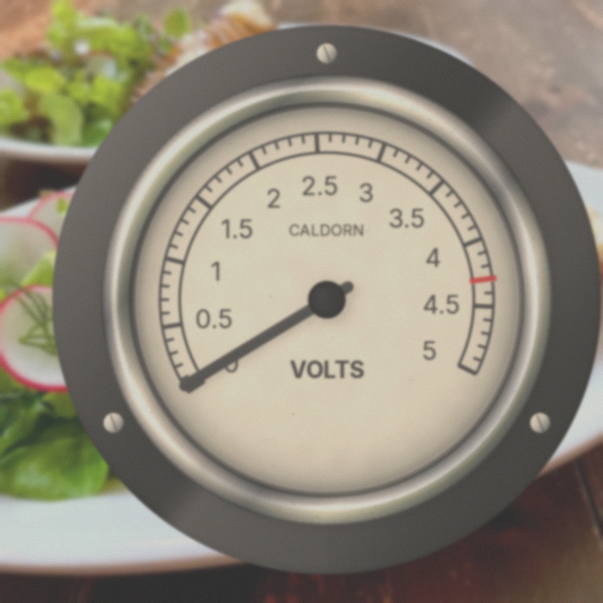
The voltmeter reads 0.05; V
